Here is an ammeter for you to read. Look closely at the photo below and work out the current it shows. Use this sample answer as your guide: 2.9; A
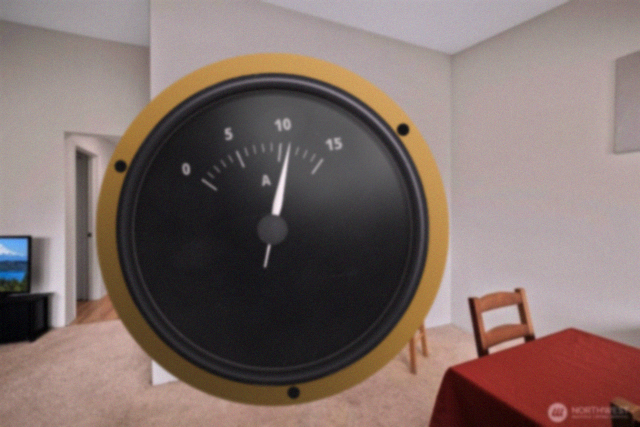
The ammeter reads 11; A
